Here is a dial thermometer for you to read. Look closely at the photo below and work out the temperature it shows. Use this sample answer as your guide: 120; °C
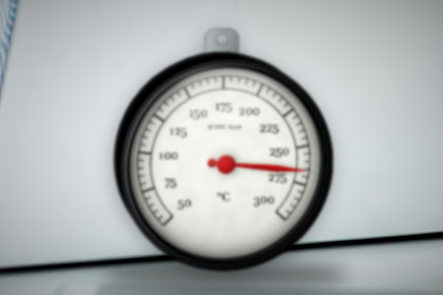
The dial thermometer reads 265; °C
